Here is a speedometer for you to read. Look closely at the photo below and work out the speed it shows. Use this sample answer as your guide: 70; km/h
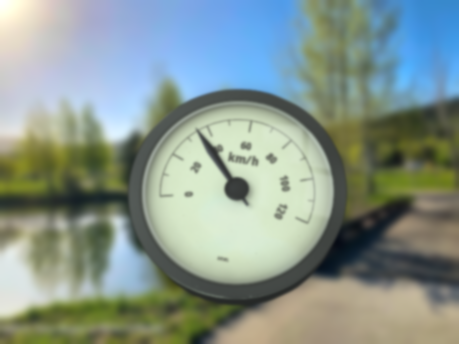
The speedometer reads 35; km/h
